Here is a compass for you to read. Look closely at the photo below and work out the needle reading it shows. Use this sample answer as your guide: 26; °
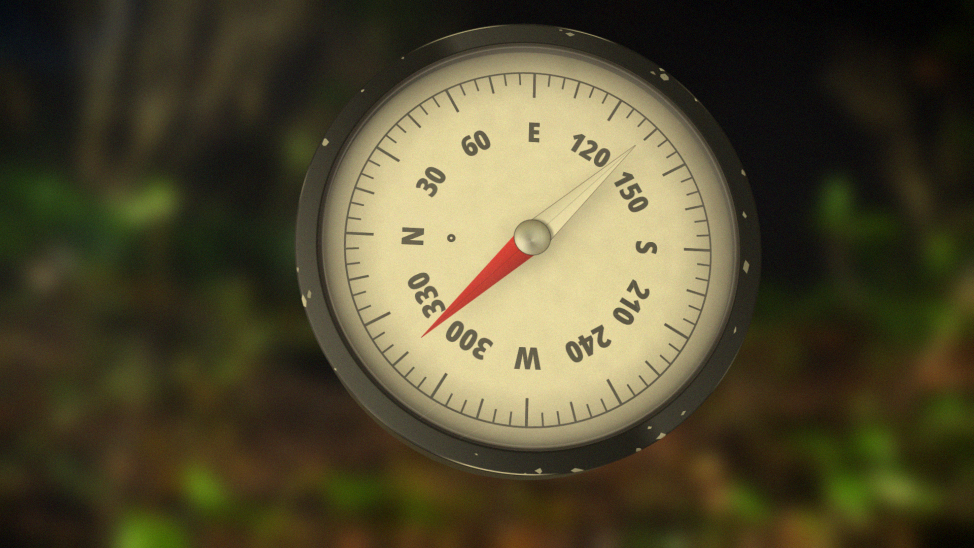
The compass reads 315; °
